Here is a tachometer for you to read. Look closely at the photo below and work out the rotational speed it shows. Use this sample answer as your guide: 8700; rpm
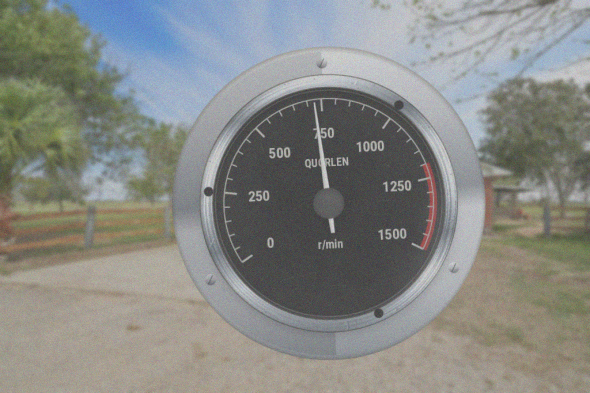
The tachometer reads 725; rpm
